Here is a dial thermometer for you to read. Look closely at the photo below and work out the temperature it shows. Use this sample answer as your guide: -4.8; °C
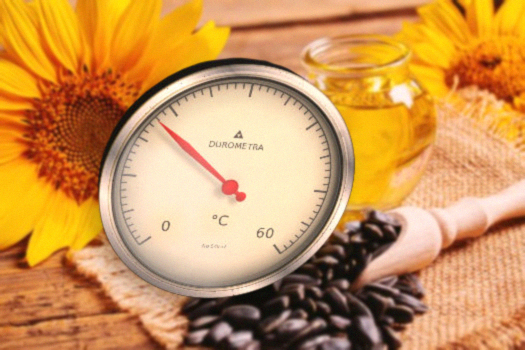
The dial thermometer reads 18; °C
